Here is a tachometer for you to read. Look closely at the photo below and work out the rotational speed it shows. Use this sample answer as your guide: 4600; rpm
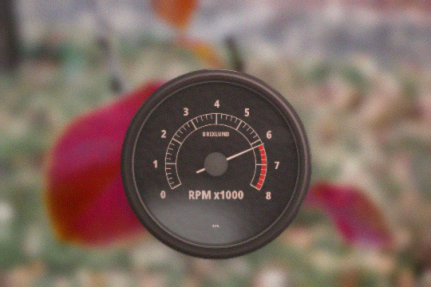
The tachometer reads 6200; rpm
